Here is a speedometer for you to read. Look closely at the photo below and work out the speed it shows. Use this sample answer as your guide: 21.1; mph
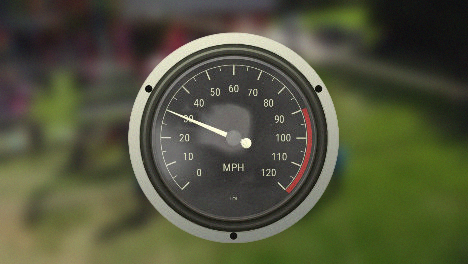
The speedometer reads 30; mph
